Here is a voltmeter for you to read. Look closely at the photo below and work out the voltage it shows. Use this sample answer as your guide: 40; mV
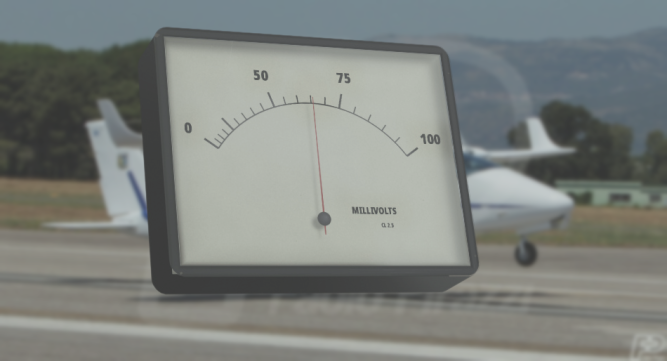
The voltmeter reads 65; mV
